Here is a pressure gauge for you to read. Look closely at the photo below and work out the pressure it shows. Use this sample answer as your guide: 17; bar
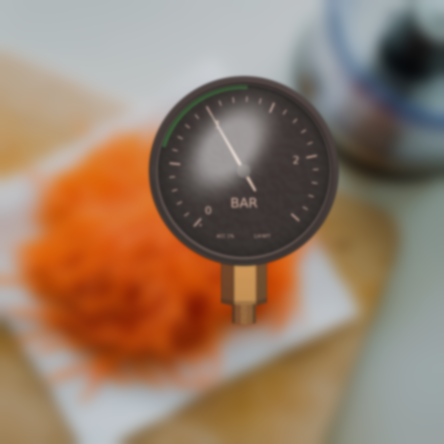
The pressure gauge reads 1; bar
